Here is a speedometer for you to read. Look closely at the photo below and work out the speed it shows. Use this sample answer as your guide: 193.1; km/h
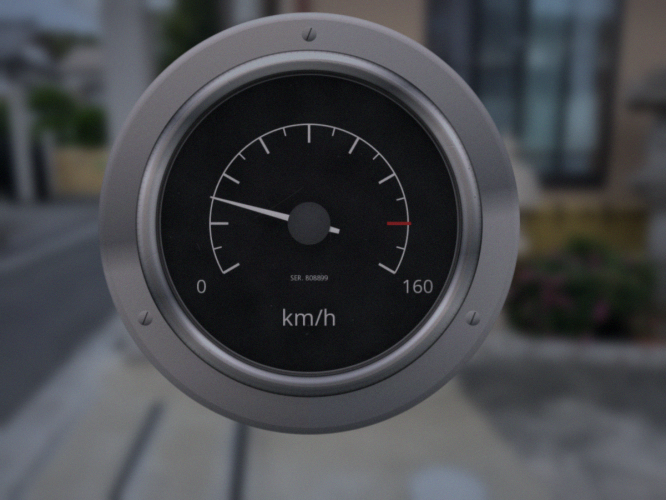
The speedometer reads 30; km/h
